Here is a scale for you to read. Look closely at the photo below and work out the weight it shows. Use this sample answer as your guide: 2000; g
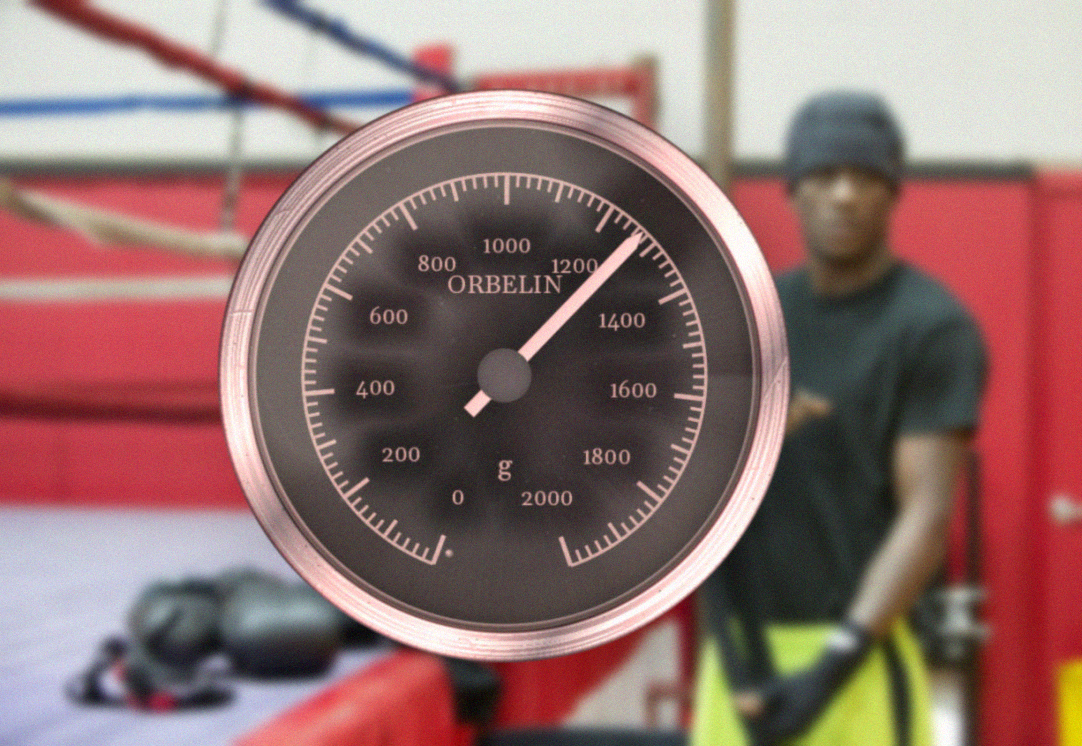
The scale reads 1270; g
